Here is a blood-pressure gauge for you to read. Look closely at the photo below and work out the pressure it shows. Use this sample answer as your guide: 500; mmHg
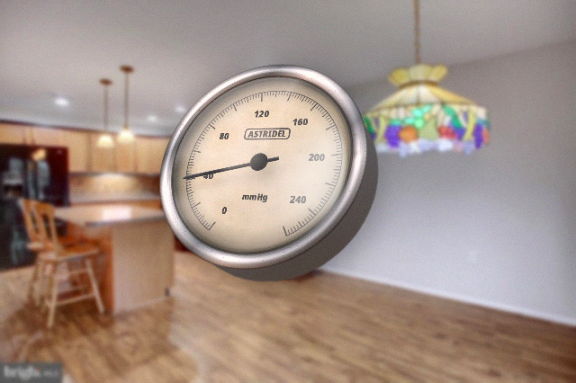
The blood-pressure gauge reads 40; mmHg
